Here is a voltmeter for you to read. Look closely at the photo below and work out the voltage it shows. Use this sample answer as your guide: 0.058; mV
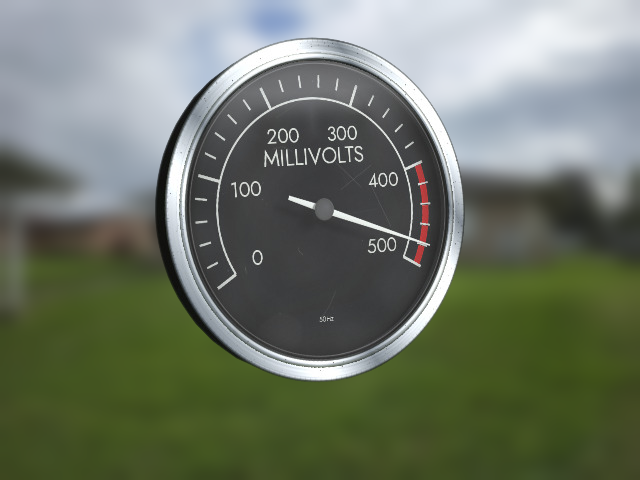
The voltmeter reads 480; mV
